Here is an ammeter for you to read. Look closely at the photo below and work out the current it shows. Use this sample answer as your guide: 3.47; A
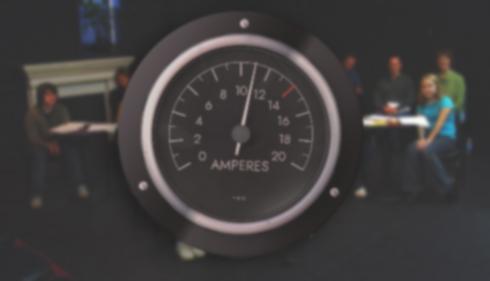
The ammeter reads 11; A
